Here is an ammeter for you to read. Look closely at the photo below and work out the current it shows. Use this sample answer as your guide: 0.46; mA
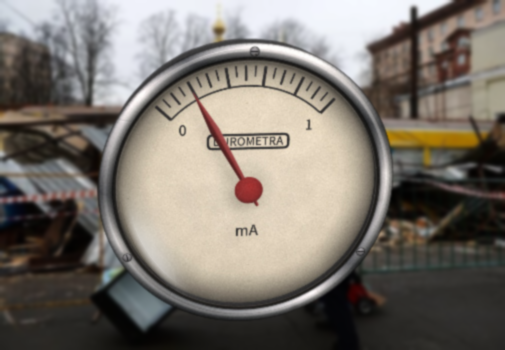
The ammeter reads 0.2; mA
